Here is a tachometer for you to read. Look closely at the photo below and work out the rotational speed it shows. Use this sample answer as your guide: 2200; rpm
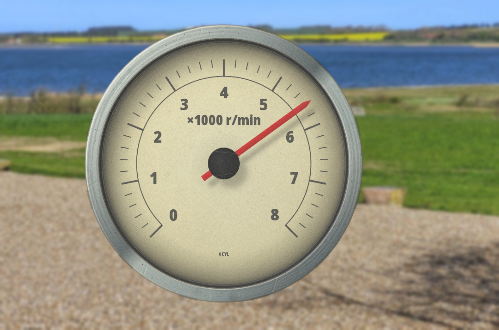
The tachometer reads 5600; rpm
